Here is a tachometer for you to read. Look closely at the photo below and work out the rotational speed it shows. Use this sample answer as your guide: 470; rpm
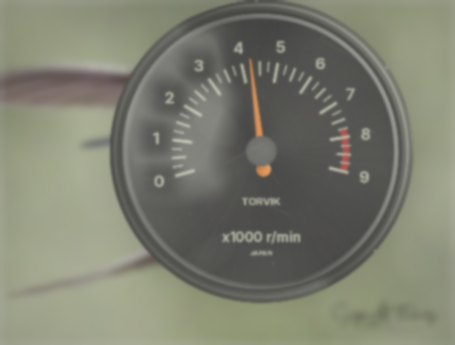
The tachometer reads 4250; rpm
